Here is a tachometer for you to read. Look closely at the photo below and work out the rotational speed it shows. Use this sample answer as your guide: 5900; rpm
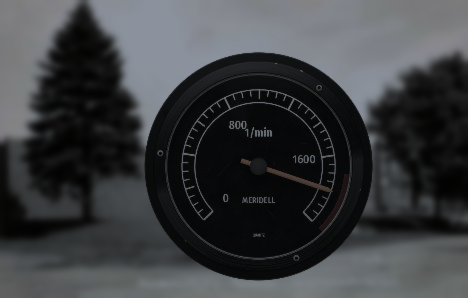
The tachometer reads 1800; rpm
